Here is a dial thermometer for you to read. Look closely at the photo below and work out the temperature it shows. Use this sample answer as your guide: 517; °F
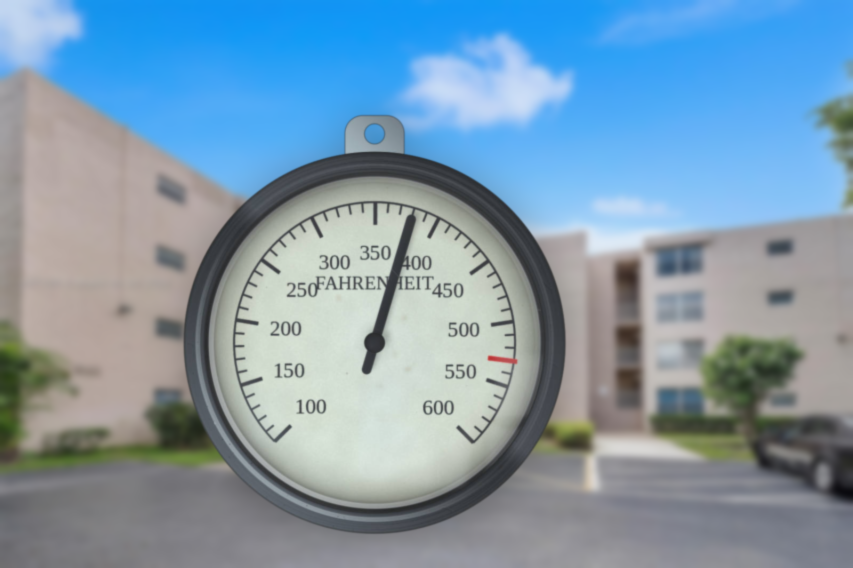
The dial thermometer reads 380; °F
